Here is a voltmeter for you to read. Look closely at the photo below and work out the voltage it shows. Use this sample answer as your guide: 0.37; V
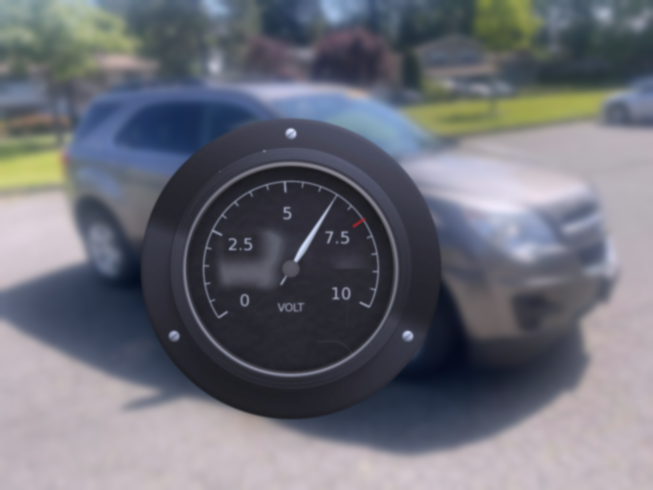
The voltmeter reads 6.5; V
